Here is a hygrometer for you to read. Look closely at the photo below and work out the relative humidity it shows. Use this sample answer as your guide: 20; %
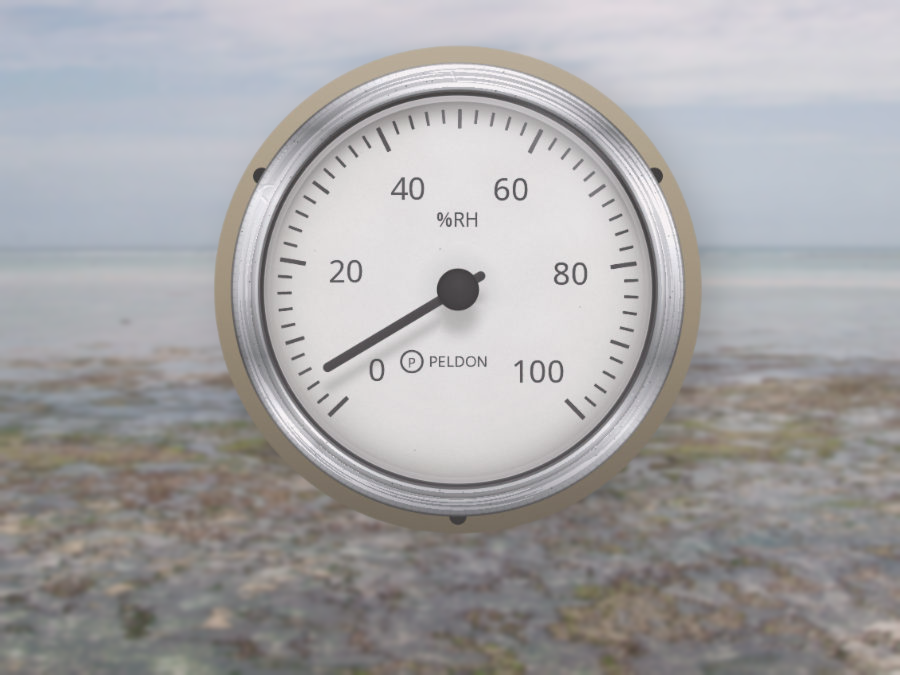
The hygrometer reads 5; %
